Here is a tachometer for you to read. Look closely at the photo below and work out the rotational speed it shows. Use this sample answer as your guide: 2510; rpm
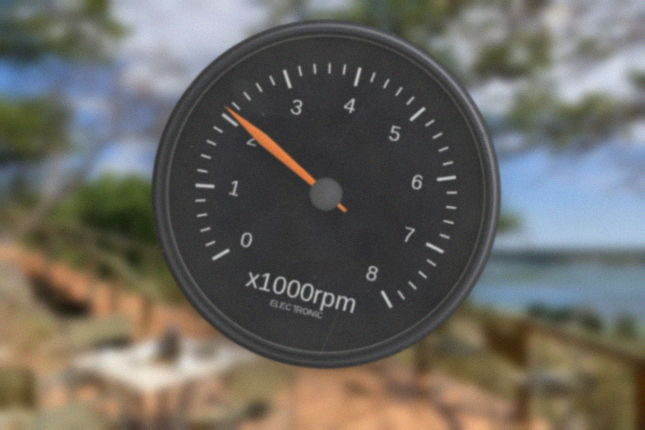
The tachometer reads 2100; rpm
